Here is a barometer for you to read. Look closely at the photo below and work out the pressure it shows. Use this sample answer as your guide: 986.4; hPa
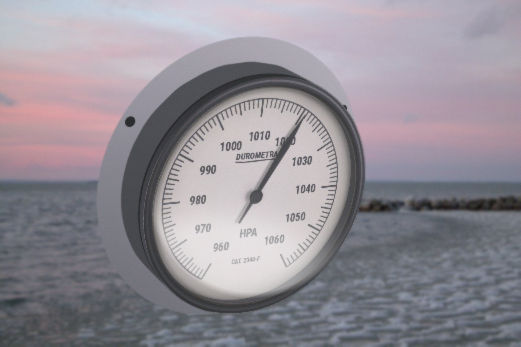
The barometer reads 1020; hPa
